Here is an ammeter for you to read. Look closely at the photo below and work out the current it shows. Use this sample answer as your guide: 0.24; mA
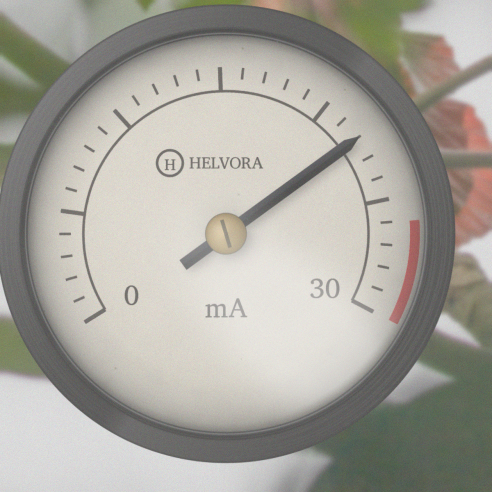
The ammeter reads 22; mA
